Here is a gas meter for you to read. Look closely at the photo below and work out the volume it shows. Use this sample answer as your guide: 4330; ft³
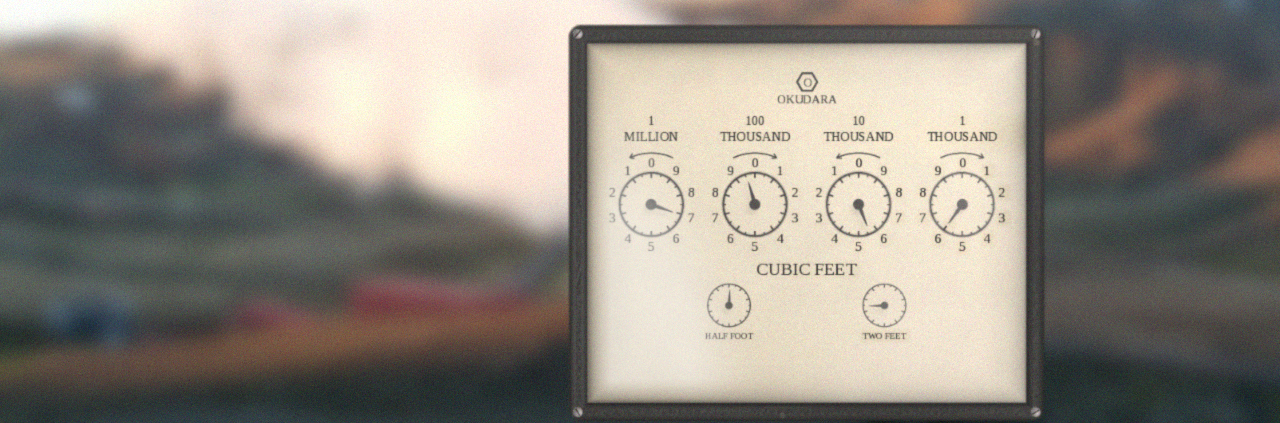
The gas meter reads 695600; ft³
